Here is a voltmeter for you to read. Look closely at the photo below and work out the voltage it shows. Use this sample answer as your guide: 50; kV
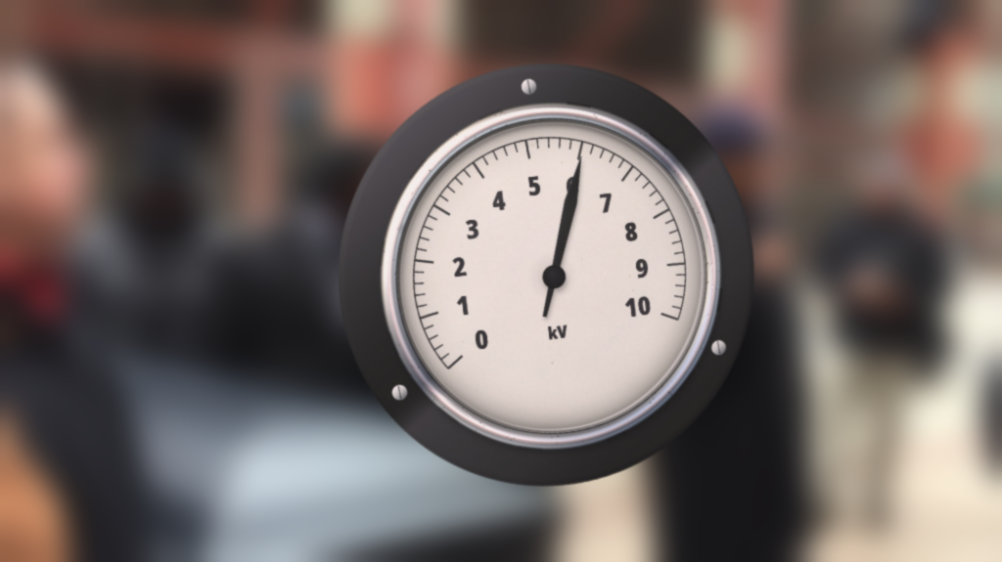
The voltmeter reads 6; kV
